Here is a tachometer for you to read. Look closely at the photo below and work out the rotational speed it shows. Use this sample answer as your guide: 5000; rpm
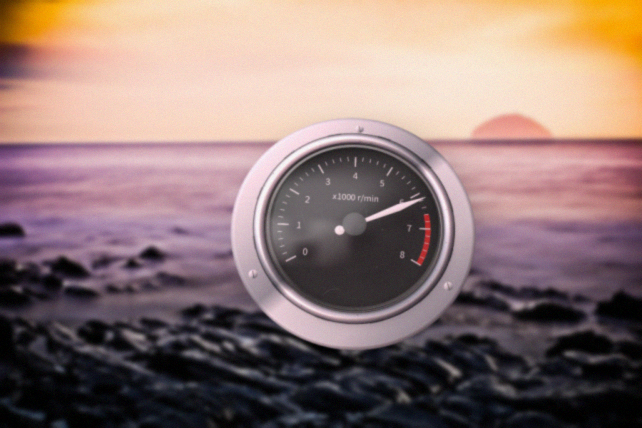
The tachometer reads 6200; rpm
